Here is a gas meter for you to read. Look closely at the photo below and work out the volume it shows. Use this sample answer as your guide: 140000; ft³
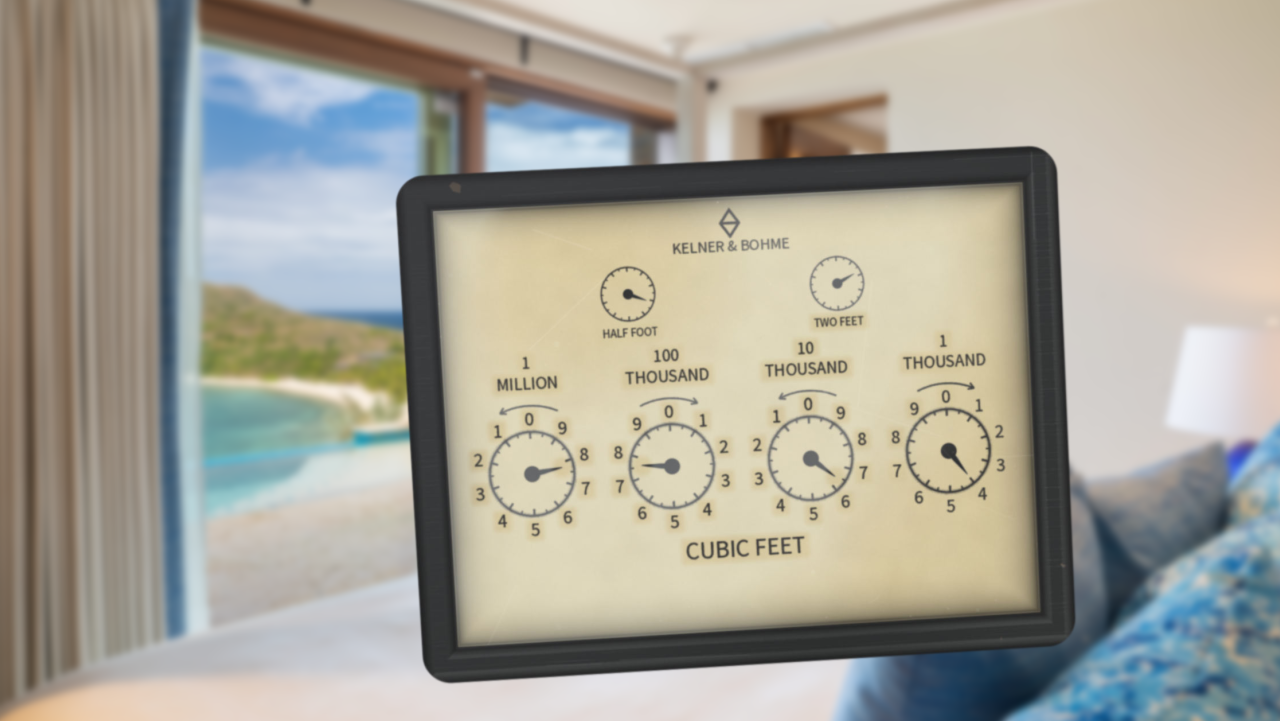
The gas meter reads 776400; ft³
